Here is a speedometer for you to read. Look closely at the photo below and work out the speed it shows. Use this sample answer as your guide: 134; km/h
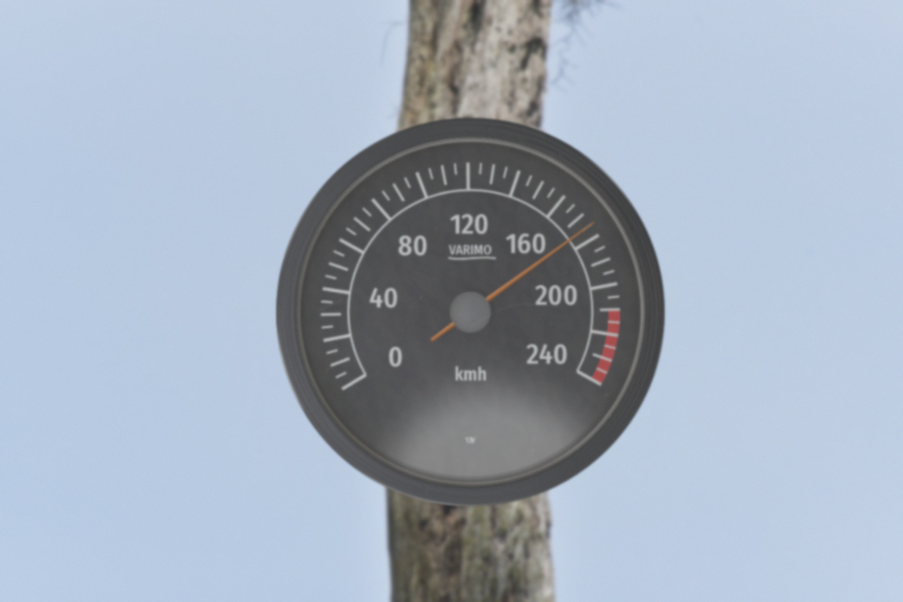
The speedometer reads 175; km/h
